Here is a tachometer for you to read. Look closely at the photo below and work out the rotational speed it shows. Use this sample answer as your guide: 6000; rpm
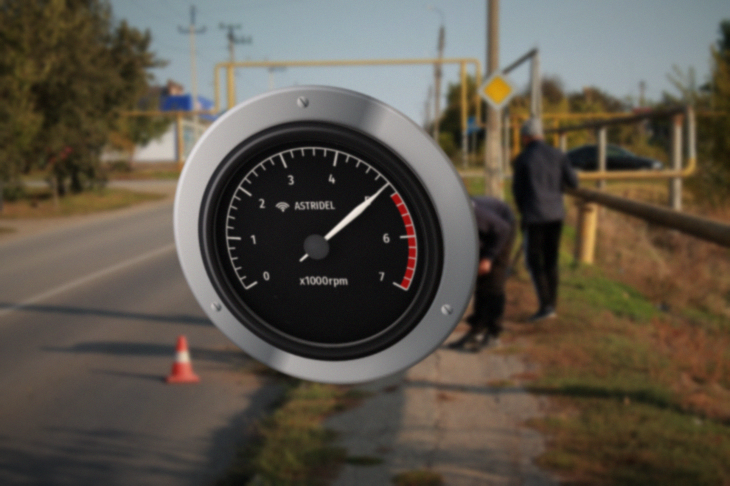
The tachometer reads 5000; rpm
